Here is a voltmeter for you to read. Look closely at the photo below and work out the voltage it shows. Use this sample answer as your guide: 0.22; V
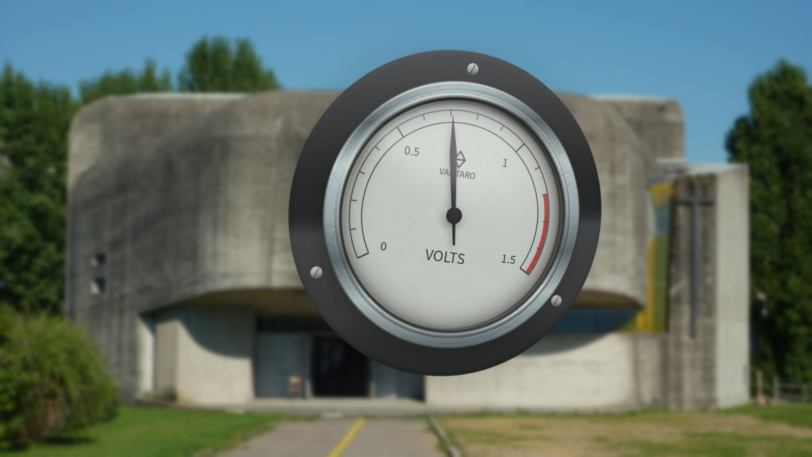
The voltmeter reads 0.7; V
